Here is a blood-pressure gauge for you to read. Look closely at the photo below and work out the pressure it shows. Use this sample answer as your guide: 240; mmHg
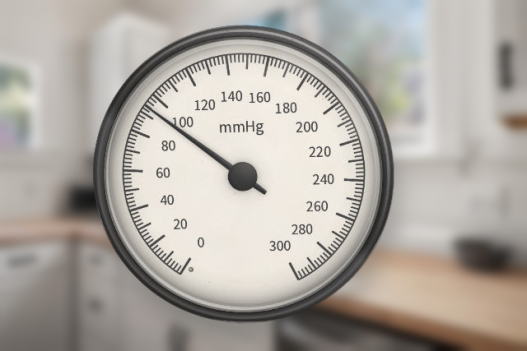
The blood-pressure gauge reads 94; mmHg
